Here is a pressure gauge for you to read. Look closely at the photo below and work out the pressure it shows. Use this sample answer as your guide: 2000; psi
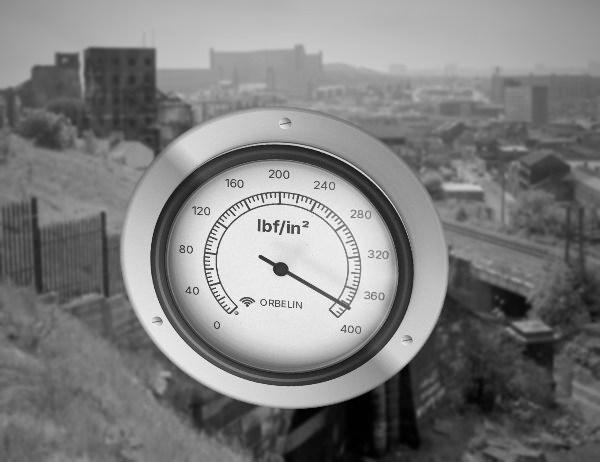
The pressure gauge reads 380; psi
